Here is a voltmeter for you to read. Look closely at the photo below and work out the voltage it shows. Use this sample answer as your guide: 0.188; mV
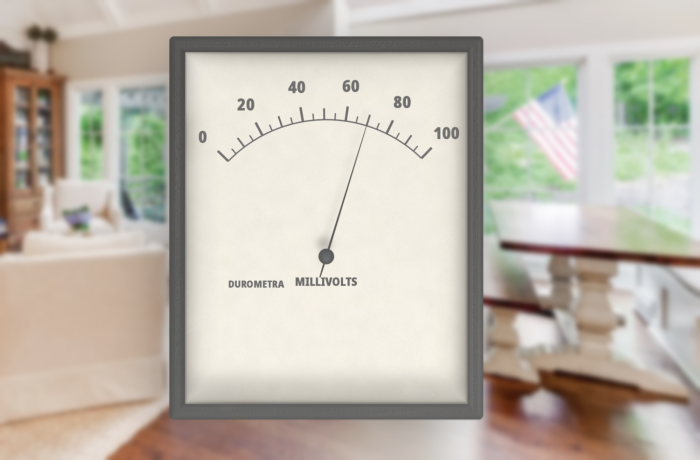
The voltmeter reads 70; mV
